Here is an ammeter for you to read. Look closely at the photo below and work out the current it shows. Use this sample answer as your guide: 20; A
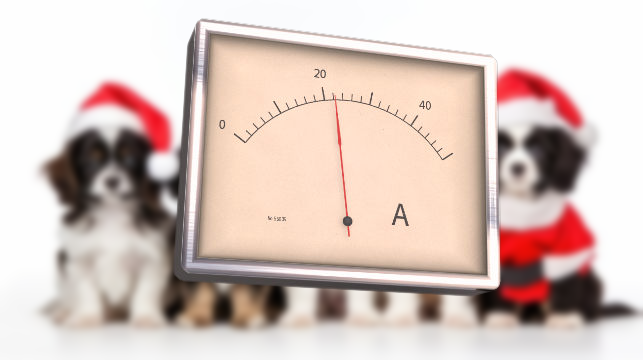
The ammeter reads 22; A
